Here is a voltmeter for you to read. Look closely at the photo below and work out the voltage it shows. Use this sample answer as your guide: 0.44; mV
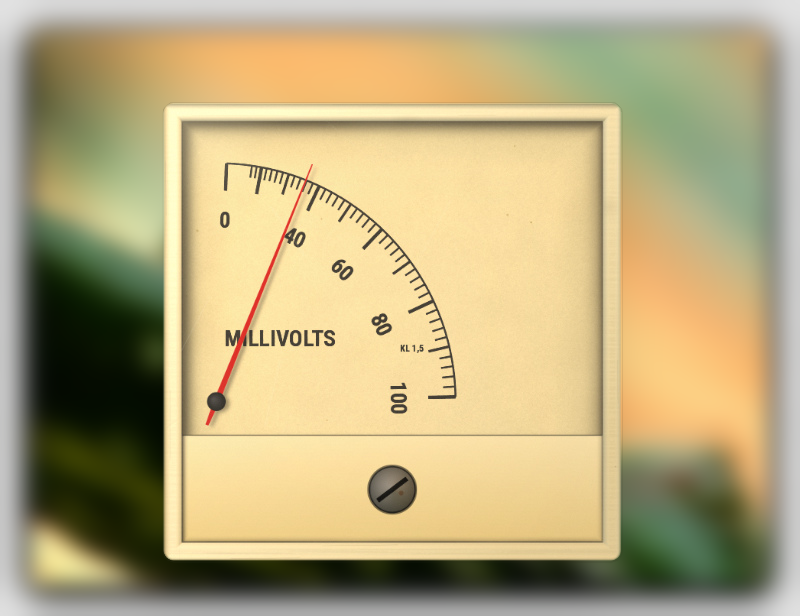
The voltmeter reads 36; mV
